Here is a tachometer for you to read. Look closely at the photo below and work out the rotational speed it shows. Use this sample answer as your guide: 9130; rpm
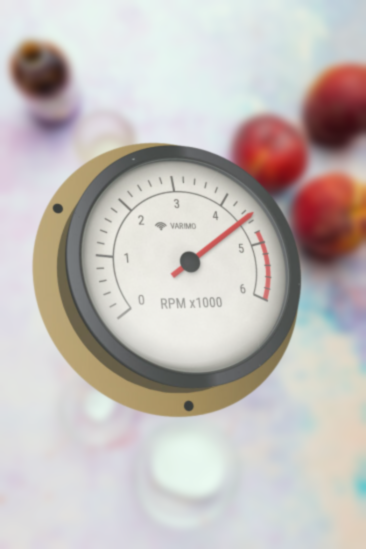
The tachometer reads 4500; rpm
